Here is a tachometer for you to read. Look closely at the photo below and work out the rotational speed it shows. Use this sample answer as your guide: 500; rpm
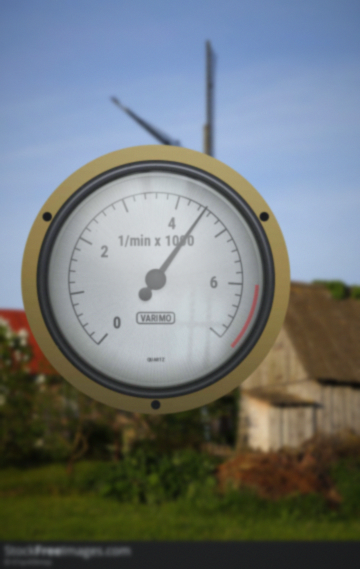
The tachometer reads 4500; rpm
